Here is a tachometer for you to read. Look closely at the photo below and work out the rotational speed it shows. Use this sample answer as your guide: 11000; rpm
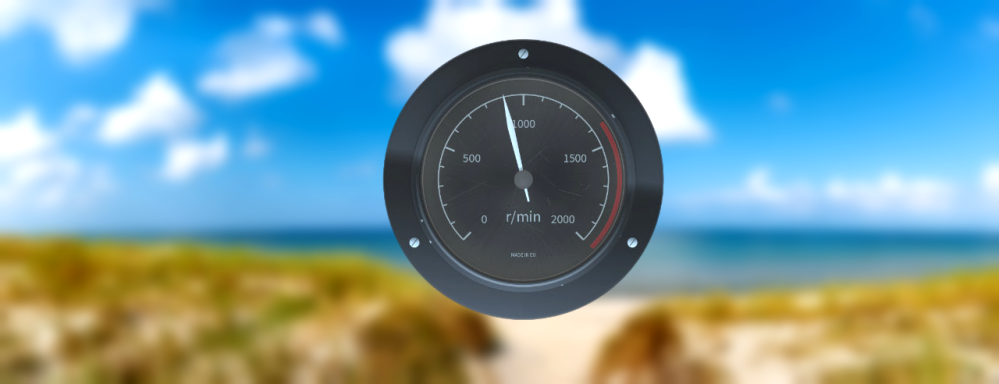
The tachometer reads 900; rpm
